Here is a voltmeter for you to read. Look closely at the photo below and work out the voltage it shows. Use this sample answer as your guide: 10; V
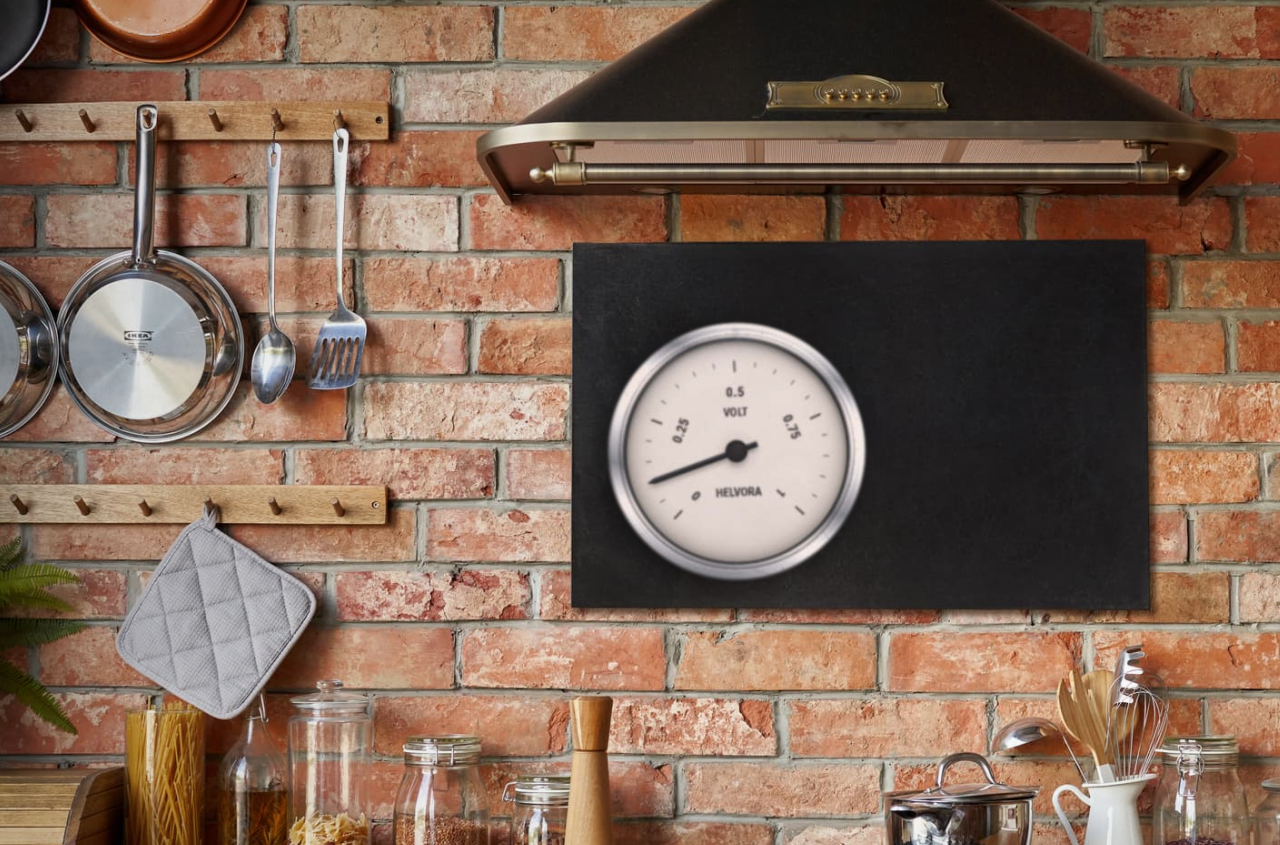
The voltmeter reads 0.1; V
